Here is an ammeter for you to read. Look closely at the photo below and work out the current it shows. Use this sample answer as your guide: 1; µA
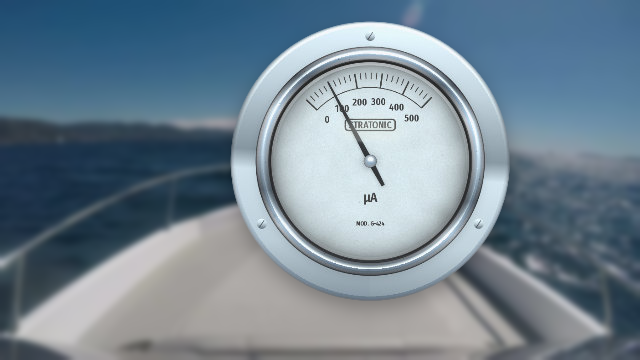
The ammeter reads 100; µA
